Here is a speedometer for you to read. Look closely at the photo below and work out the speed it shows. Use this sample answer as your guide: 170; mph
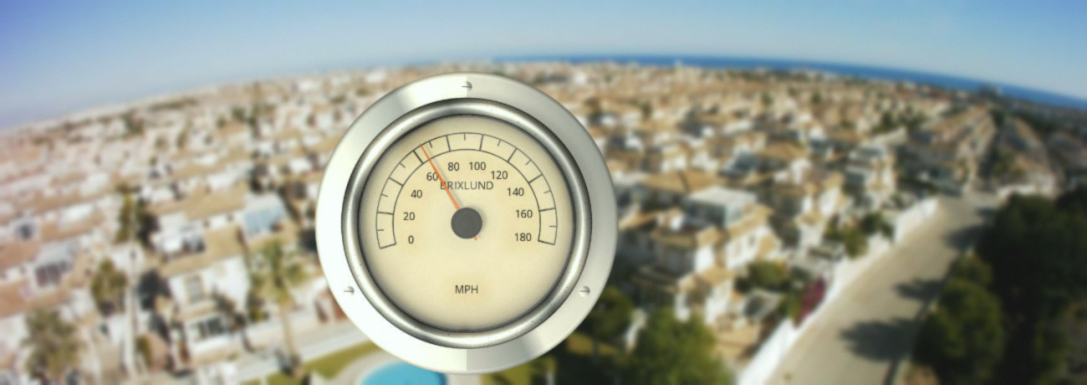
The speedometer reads 65; mph
